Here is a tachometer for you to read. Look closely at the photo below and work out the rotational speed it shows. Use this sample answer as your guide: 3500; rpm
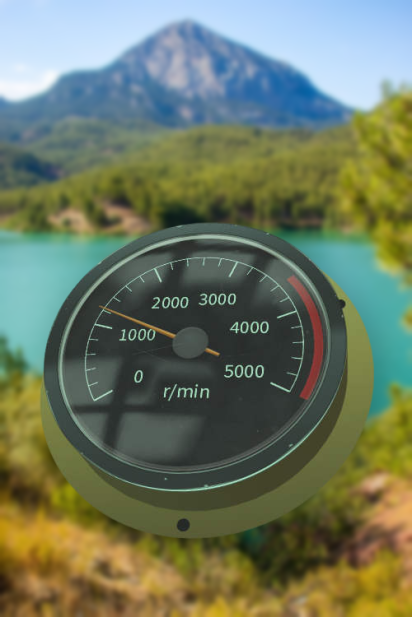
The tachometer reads 1200; rpm
